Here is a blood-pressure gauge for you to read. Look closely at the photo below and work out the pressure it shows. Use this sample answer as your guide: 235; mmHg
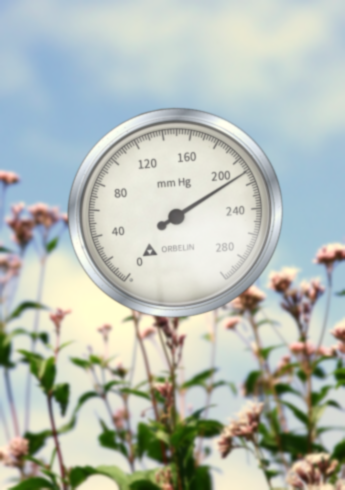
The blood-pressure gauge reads 210; mmHg
